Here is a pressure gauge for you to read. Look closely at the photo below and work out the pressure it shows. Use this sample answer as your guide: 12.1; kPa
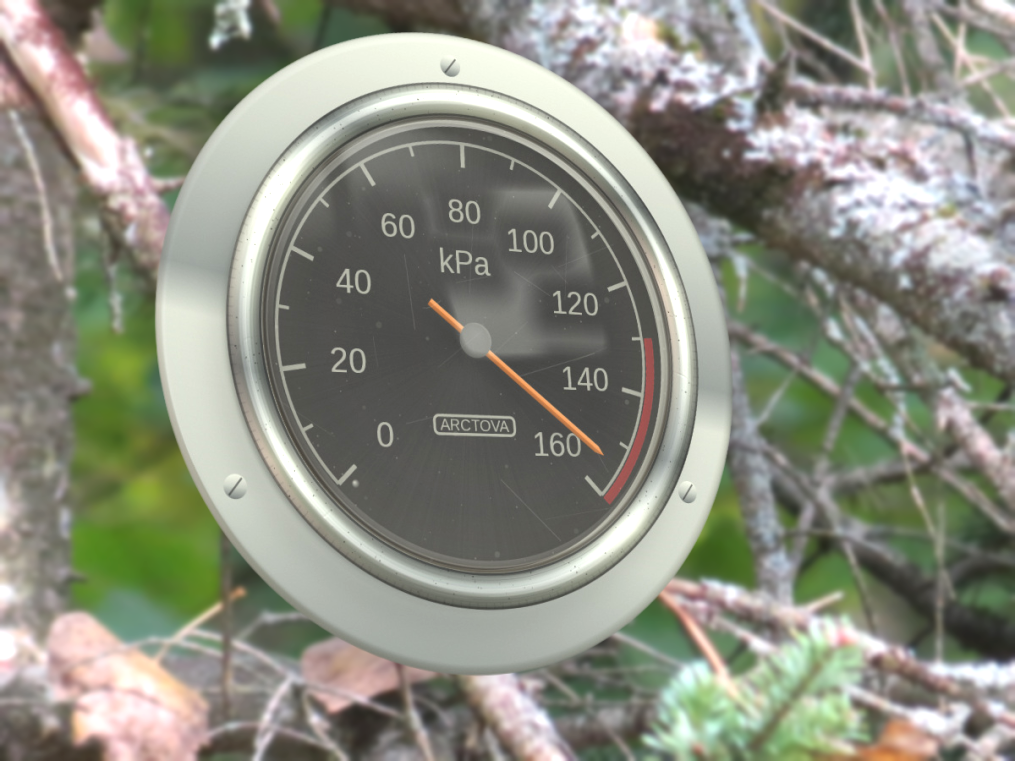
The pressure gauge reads 155; kPa
